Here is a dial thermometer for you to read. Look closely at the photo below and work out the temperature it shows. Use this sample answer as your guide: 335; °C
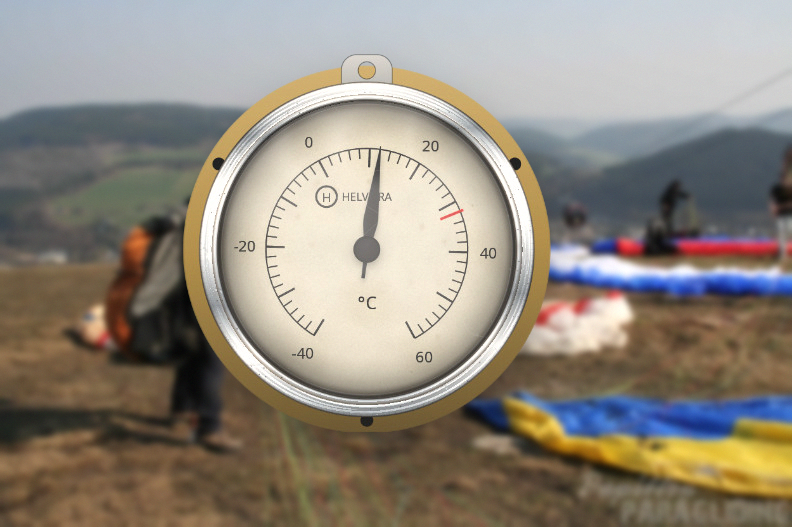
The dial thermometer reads 12; °C
